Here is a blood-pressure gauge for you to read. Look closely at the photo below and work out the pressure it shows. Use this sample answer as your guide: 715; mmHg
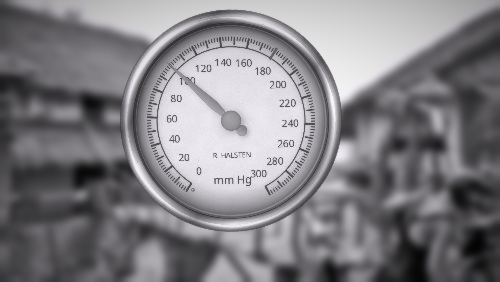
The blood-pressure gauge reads 100; mmHg
